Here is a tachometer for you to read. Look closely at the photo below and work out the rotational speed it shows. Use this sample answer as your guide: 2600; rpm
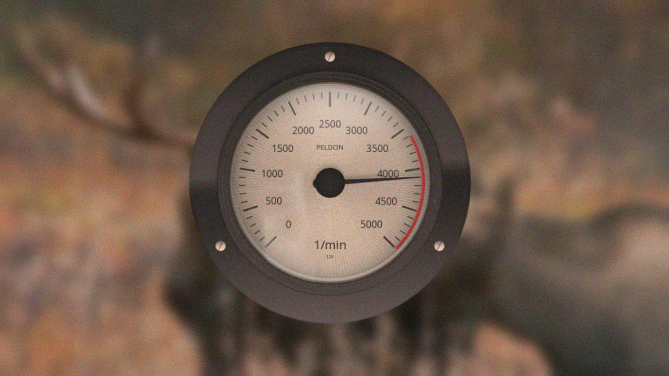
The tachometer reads 4100; rpm
